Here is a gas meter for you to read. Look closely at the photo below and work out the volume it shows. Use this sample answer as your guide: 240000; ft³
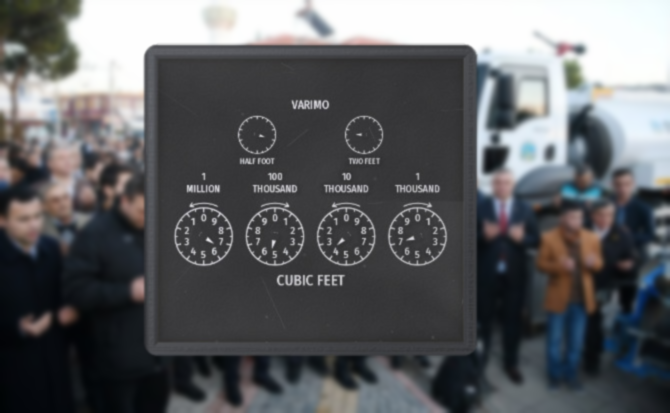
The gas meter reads 653700; ft³
